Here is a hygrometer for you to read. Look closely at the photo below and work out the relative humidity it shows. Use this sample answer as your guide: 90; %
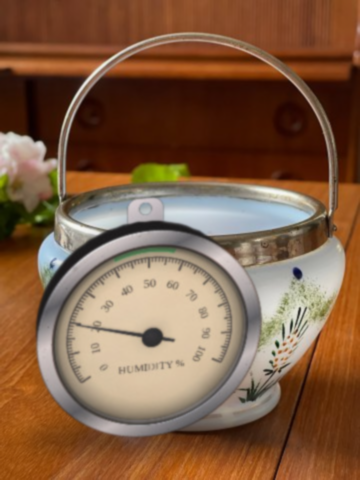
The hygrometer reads 20; %
